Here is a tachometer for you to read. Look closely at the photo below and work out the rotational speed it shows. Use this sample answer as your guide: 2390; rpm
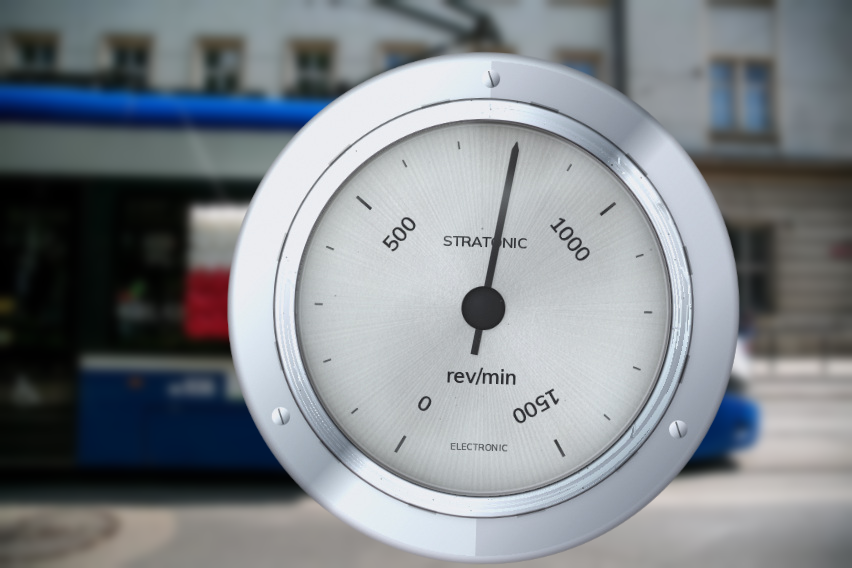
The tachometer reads 800; rpm
